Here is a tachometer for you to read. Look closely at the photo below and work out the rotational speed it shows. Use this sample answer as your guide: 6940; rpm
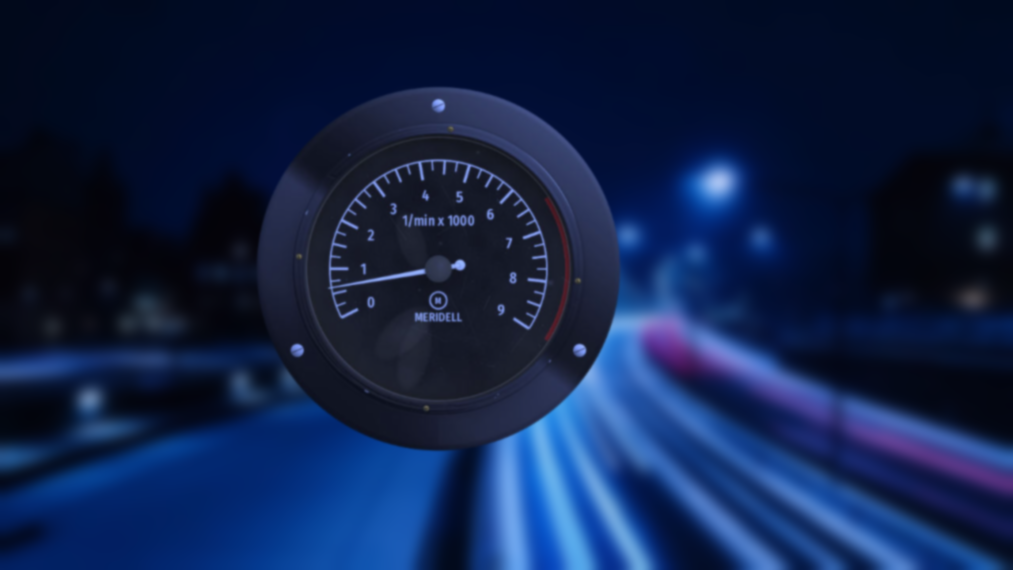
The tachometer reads 625; rpm
